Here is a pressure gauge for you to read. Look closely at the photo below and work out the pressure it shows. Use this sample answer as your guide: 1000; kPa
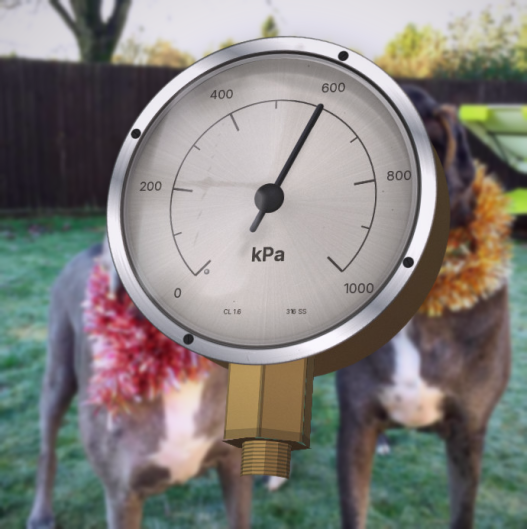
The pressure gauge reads 600; kPa
